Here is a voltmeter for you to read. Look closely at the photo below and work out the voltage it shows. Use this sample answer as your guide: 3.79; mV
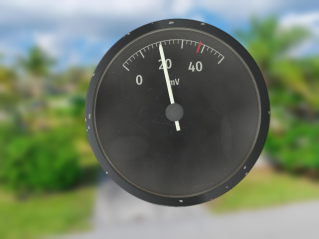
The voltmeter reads 20; mV
